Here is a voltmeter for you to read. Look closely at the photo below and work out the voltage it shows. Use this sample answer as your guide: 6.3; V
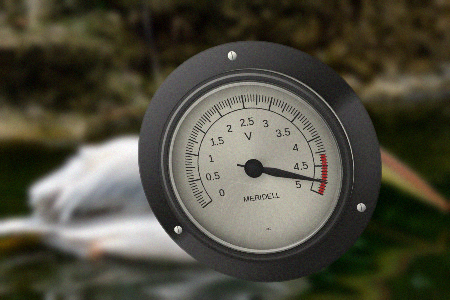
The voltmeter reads 4.75; V
